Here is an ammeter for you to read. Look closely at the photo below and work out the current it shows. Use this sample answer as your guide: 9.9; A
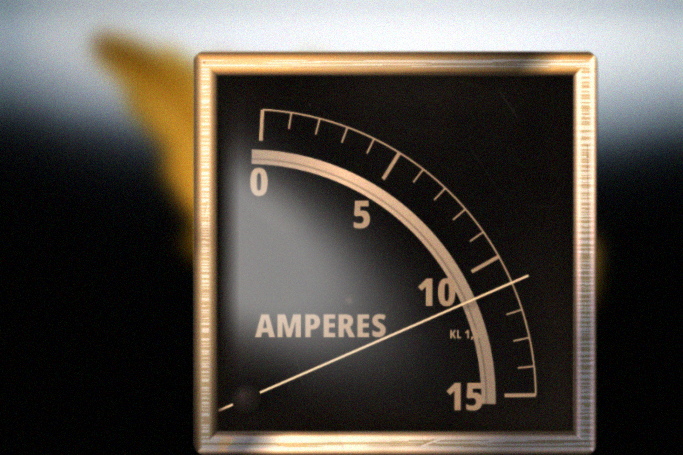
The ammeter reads 11; A
